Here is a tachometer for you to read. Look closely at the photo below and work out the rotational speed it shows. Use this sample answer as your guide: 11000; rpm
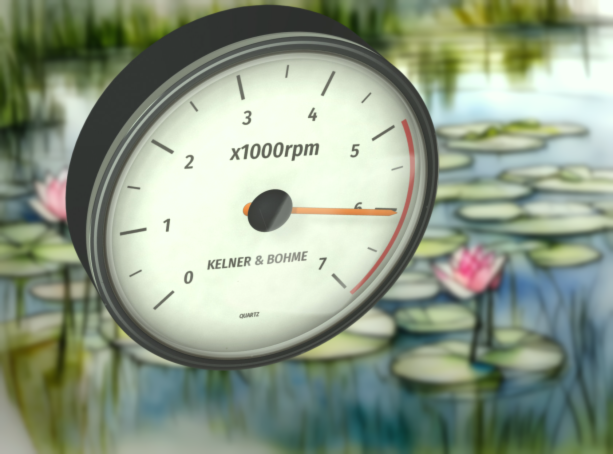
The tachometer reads 6000; rpm
